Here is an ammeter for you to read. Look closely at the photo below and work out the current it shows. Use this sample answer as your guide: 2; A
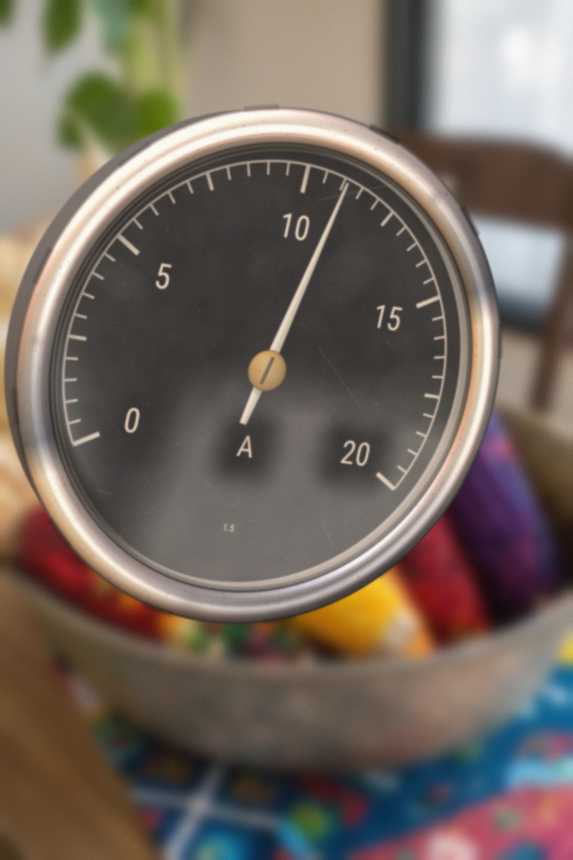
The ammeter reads 11; A
